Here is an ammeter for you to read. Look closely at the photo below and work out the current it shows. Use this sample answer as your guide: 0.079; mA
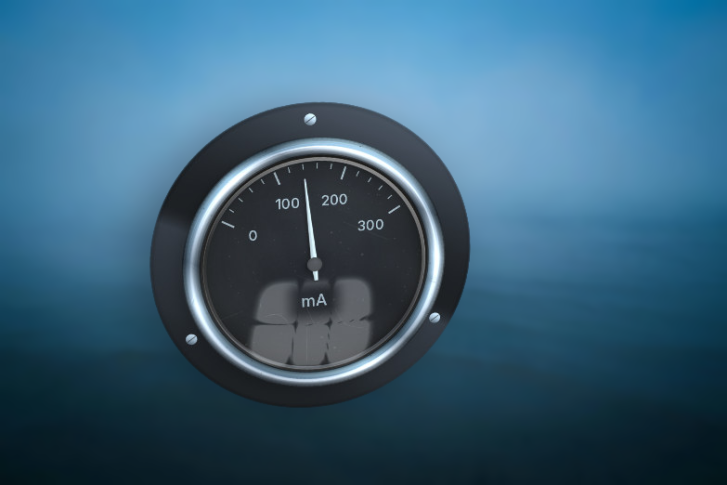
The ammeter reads 140; mA
